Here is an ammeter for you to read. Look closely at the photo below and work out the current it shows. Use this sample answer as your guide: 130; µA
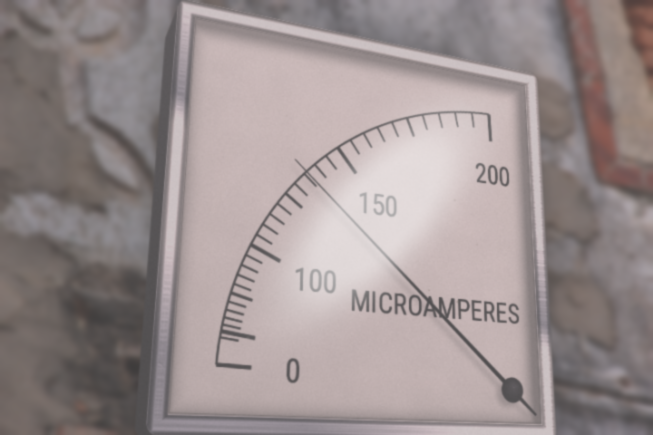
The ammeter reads 135; µA
